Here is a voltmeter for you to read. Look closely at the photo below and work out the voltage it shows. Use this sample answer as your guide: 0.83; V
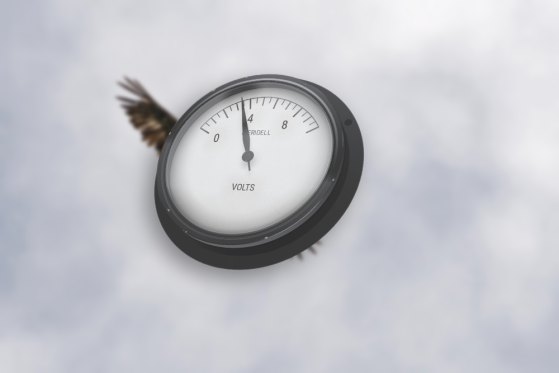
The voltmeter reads 3.5; V
